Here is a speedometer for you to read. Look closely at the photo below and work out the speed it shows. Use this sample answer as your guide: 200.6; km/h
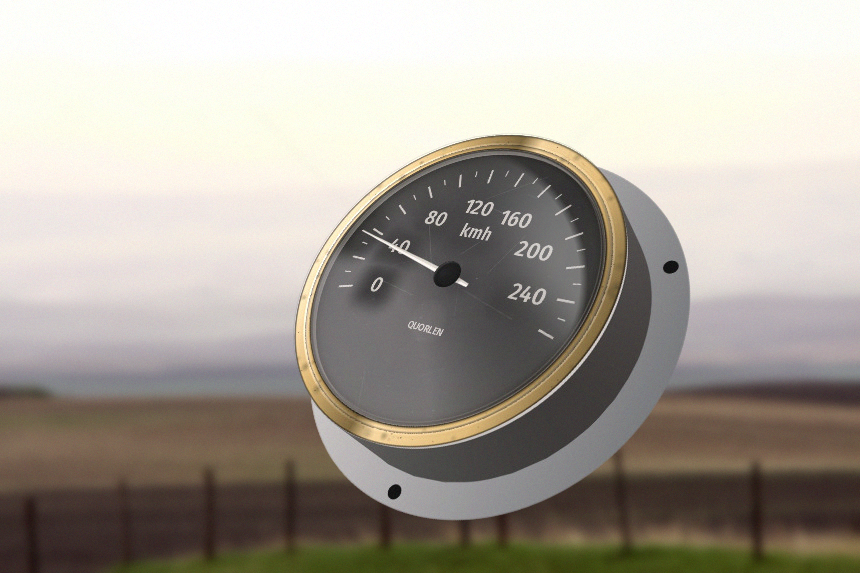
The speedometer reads 35; km/h
